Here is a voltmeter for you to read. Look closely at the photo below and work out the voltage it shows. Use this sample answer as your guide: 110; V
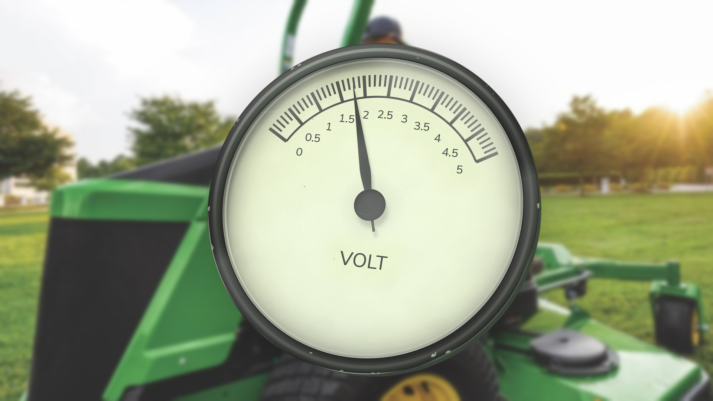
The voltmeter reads 1.8; V
